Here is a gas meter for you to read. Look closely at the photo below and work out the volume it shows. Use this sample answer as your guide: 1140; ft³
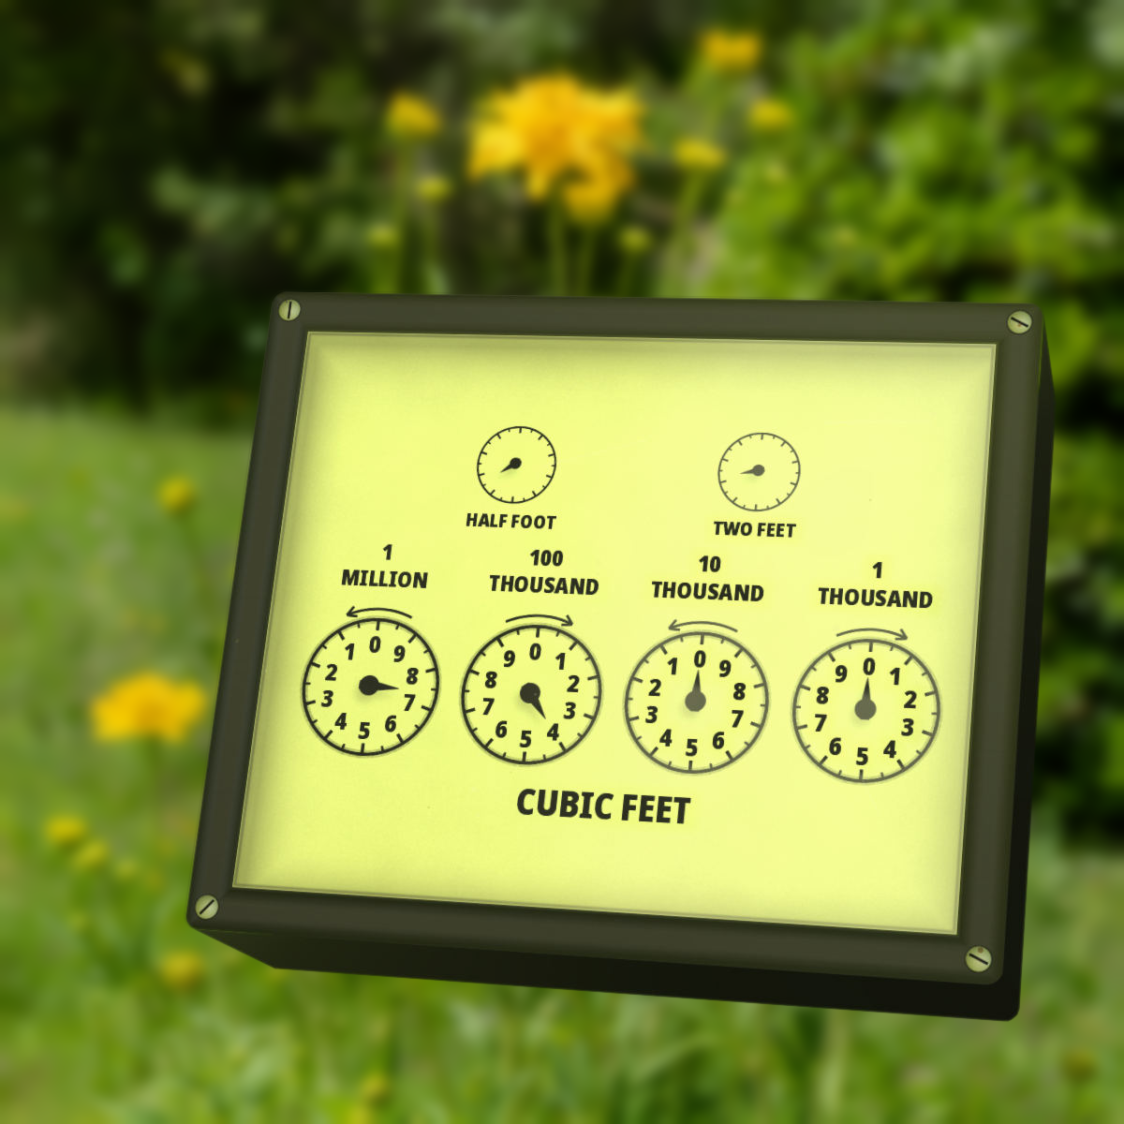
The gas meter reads 740000; ft³
